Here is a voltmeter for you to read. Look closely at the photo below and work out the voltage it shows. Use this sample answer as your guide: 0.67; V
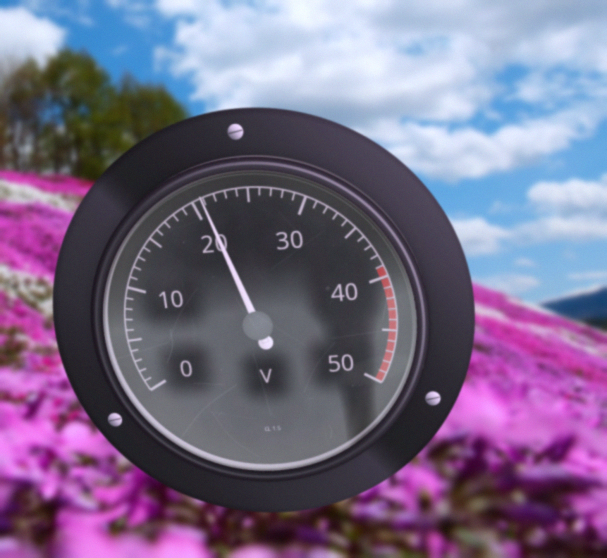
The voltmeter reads 21; V
